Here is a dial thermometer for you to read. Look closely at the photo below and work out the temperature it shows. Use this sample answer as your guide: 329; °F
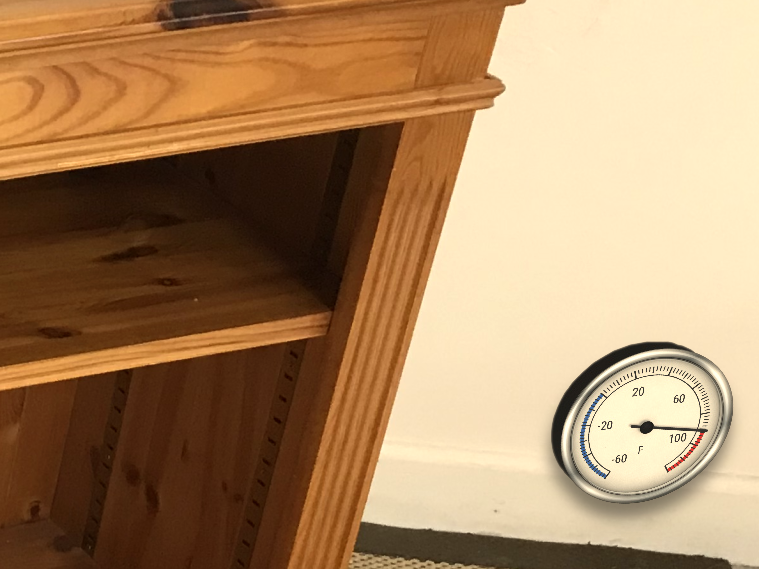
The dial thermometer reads 90; °F
